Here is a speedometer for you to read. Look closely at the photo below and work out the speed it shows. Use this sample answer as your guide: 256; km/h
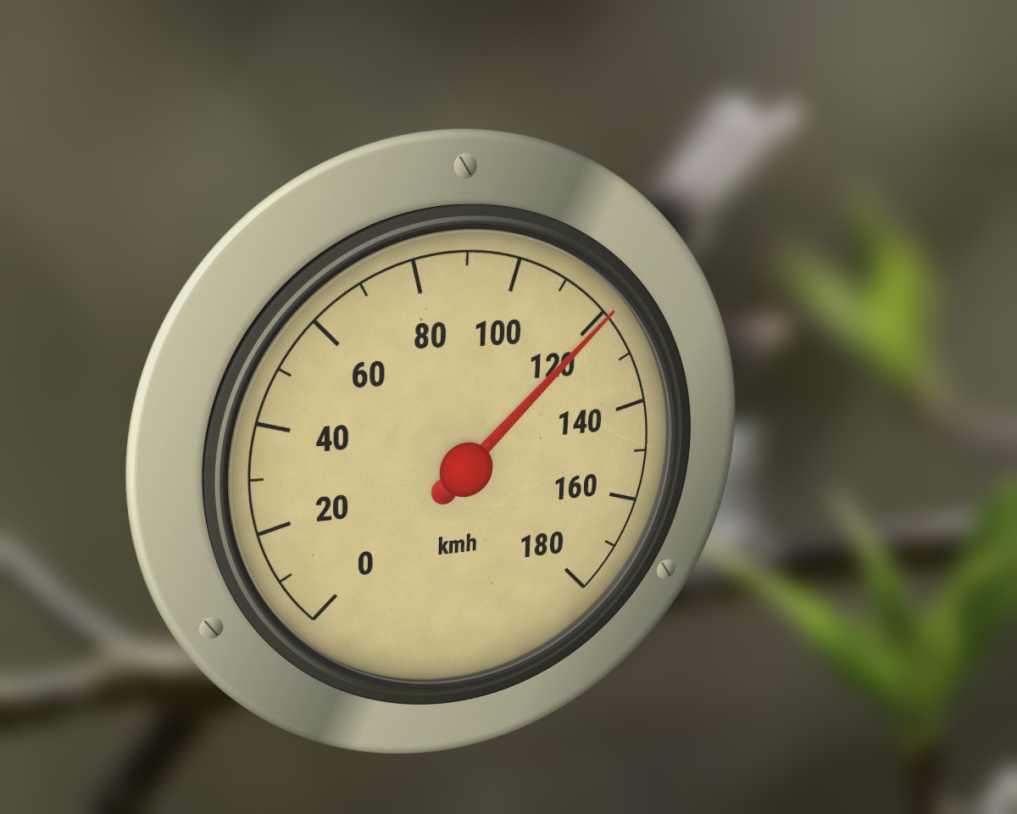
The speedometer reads 120; km/h
